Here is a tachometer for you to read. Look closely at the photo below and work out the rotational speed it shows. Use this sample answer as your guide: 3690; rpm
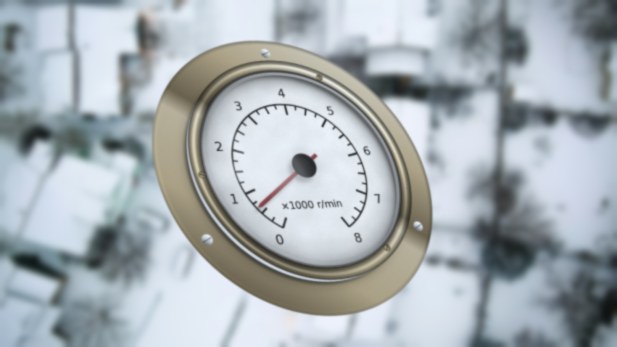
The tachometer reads 625; rpm
